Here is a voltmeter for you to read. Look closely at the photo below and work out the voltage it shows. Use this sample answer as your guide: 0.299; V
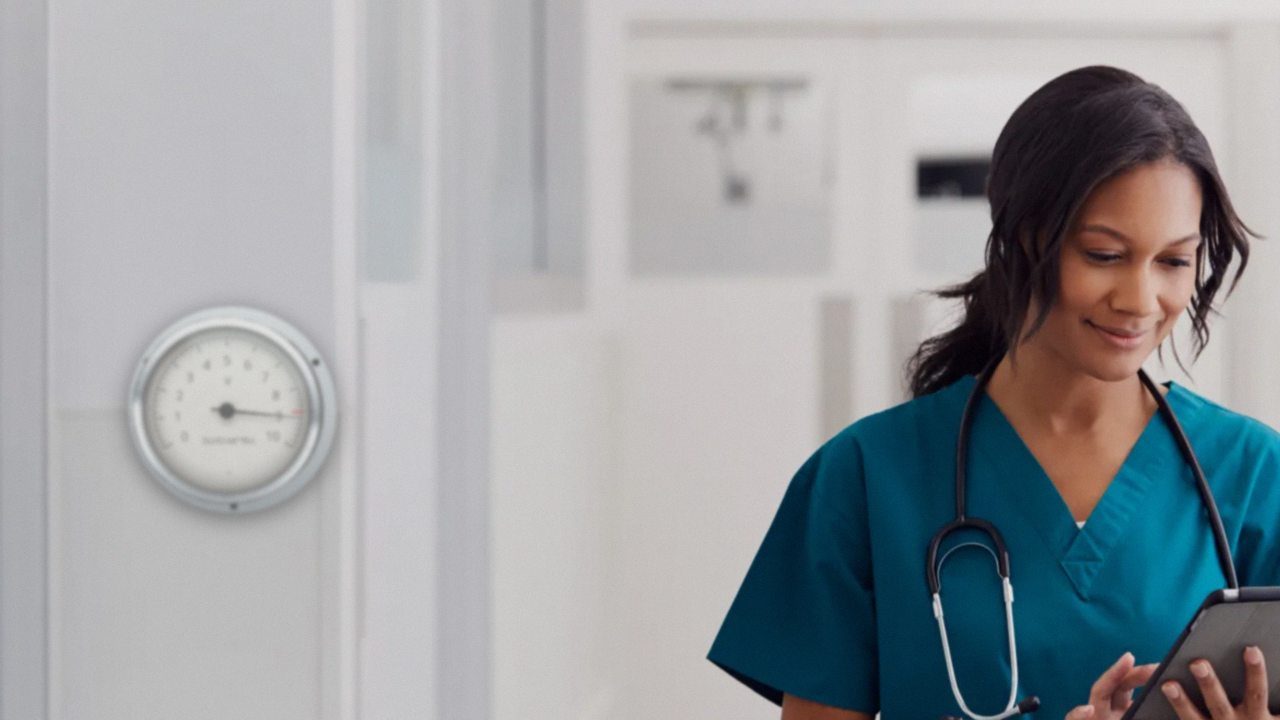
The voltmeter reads 9; V
